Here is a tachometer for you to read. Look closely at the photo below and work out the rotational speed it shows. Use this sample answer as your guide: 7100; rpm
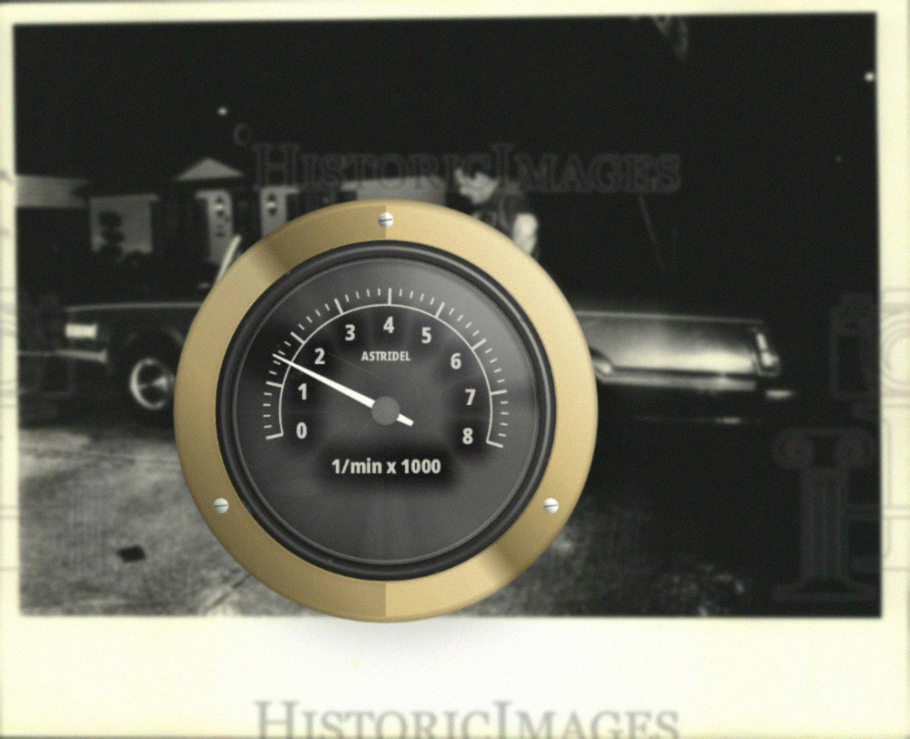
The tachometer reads 1500; rpm
